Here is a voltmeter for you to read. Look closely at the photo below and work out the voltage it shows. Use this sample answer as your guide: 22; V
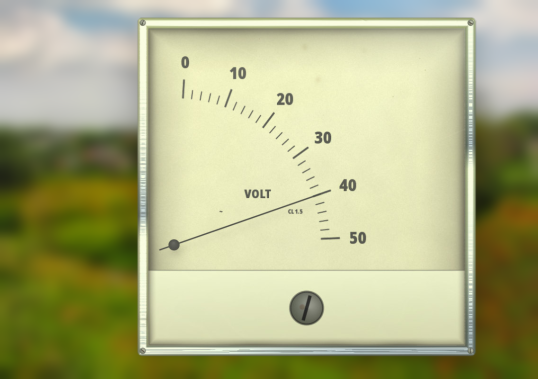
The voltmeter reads 40; V
